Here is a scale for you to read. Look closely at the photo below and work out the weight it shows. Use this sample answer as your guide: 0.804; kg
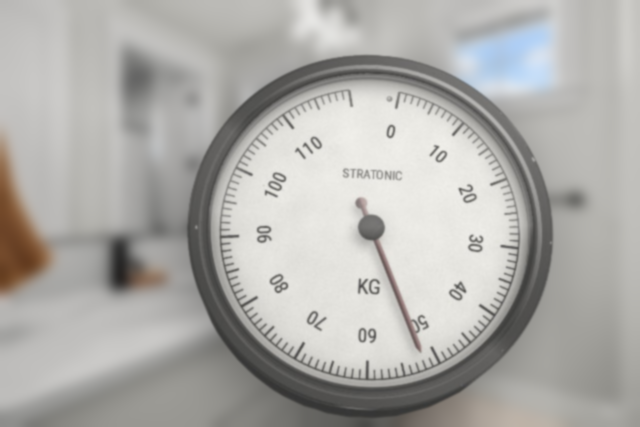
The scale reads 52; kg
